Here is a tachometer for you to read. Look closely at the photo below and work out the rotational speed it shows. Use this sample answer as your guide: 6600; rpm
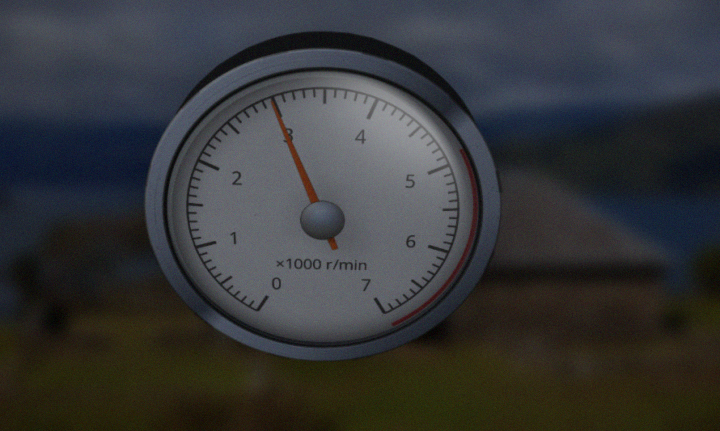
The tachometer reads 3000; rpm
